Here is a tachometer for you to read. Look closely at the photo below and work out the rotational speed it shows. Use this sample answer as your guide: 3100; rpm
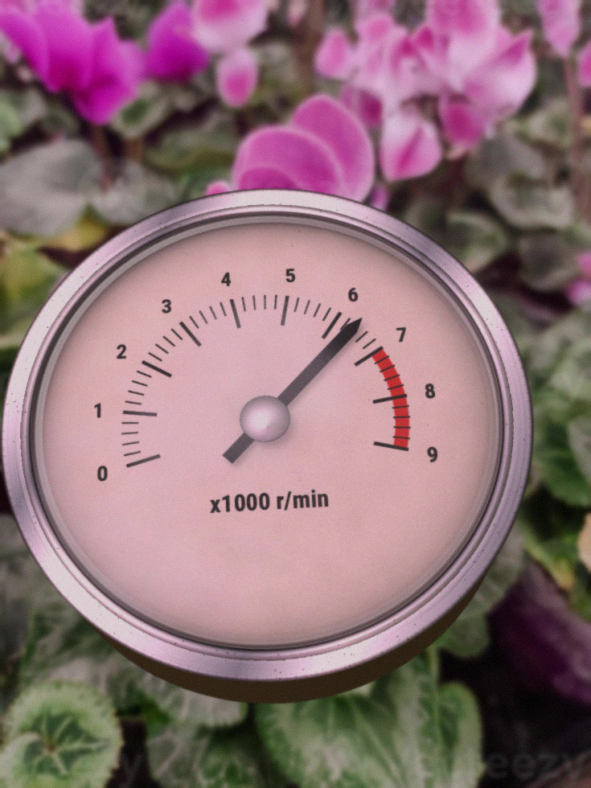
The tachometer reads 6400; rpm
